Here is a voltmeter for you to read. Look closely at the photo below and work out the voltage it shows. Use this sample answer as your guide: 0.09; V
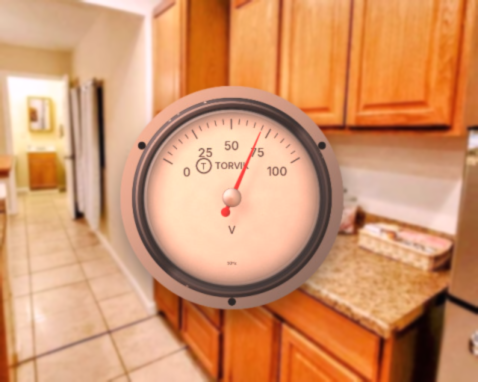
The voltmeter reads 70; V
